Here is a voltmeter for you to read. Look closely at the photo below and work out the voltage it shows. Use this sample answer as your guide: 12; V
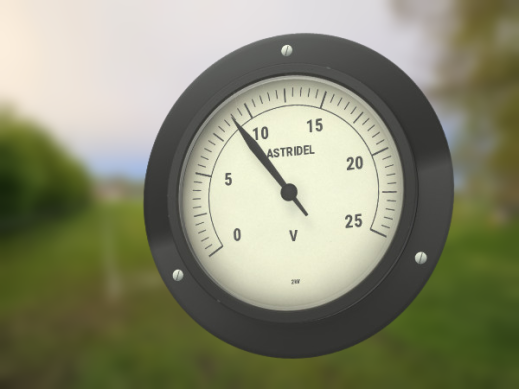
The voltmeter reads 9; V
